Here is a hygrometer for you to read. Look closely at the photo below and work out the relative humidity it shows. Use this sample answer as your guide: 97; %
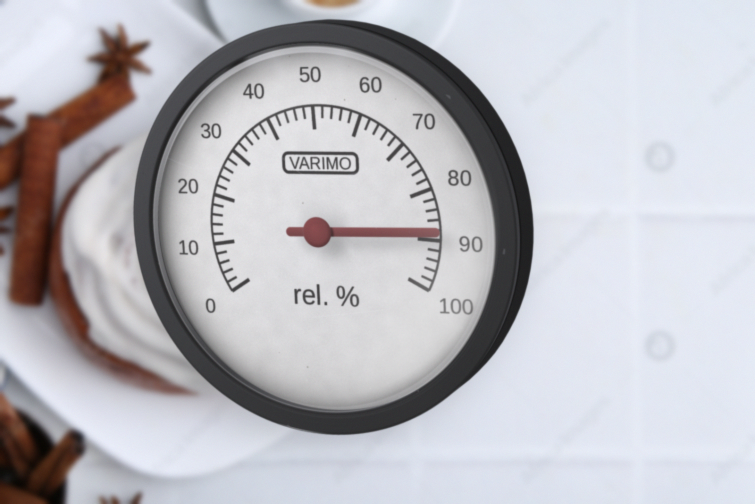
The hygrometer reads 88; %
